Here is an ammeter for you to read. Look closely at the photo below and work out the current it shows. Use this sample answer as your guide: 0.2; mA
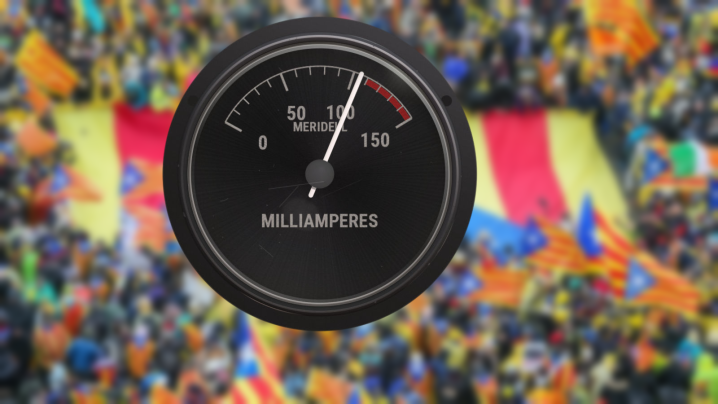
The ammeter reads 105; mA
